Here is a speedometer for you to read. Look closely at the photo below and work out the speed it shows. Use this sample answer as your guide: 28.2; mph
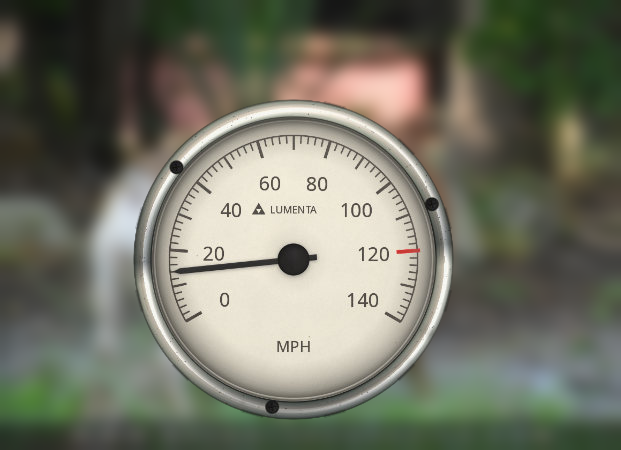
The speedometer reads 14; mph
